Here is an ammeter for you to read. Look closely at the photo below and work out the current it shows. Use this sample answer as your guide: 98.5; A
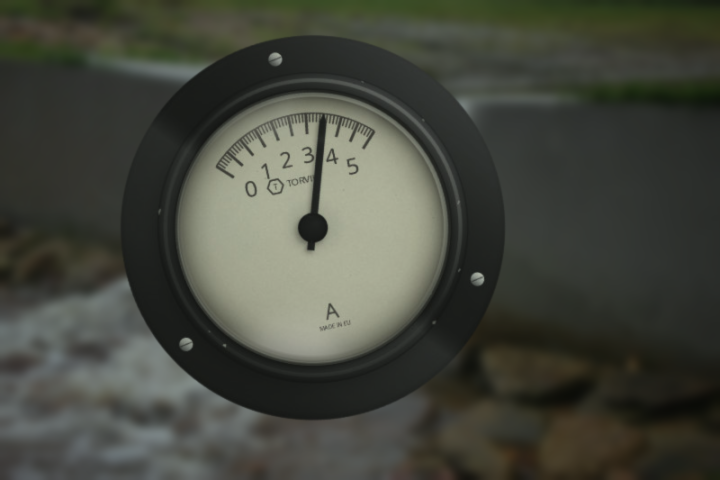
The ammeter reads 3.5; A
